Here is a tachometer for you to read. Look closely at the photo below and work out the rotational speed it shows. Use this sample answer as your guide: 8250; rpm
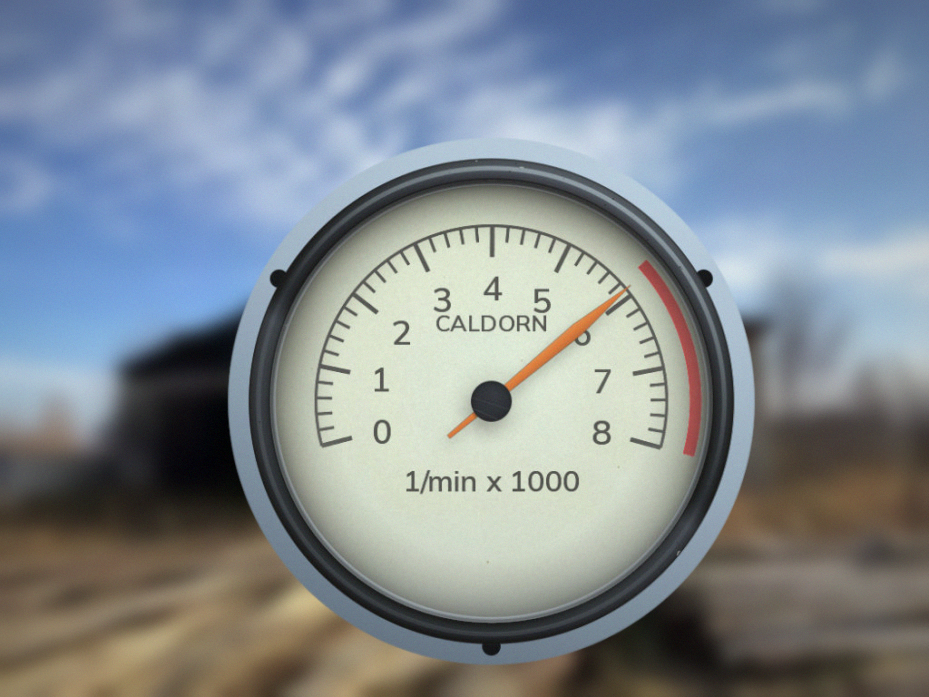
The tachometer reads 5900; rpm
